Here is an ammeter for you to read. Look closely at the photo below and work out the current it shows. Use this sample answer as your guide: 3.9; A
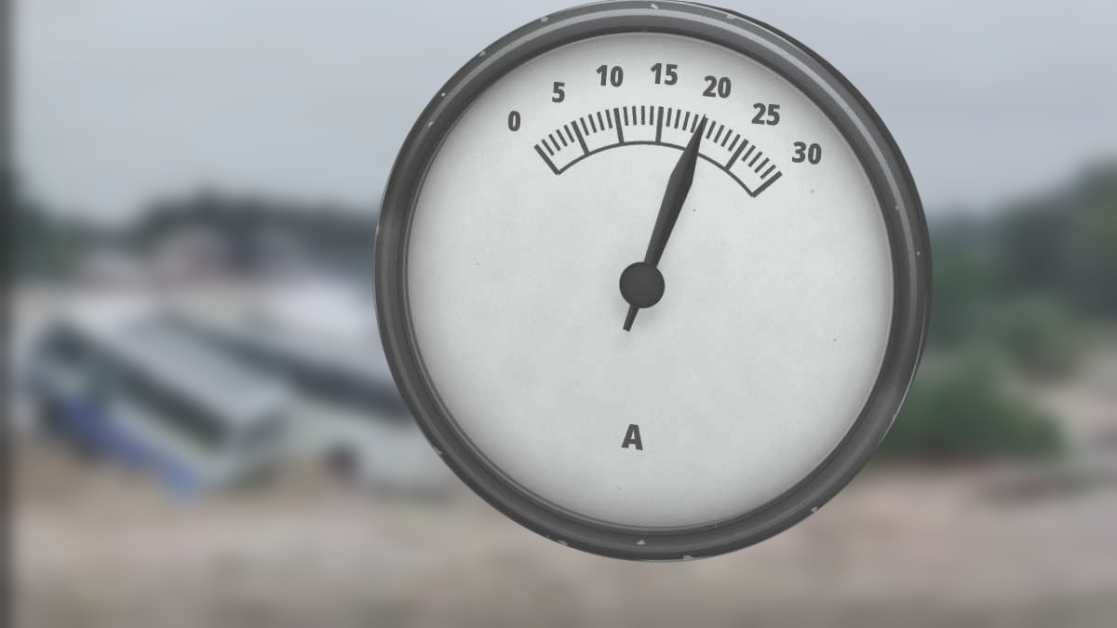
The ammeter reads 20; A
